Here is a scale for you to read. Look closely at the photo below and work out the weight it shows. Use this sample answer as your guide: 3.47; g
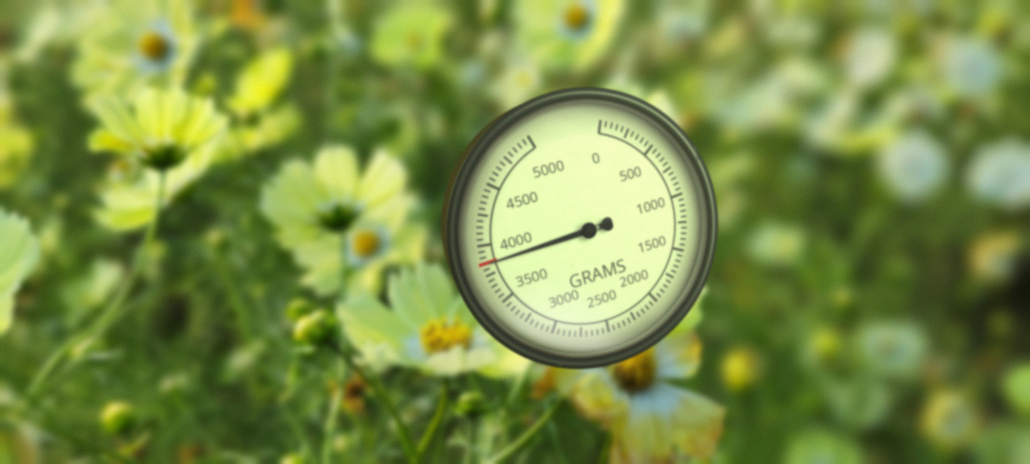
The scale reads 3850; g
